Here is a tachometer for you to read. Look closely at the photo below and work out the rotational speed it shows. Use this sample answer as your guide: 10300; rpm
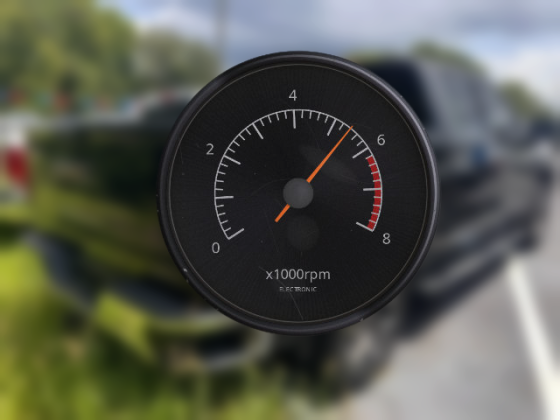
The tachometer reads 5400; rpm
